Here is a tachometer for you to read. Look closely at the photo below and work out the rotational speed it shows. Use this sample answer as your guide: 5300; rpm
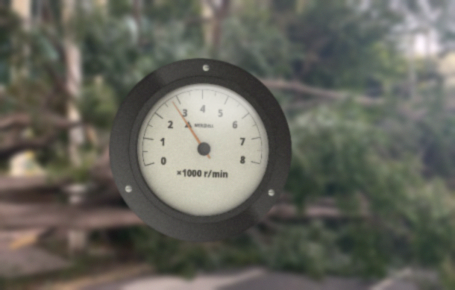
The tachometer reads 2750; rpm
